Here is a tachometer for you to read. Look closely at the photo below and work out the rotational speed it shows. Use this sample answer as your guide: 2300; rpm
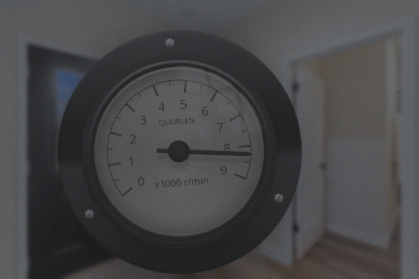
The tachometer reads 8250; rpm
